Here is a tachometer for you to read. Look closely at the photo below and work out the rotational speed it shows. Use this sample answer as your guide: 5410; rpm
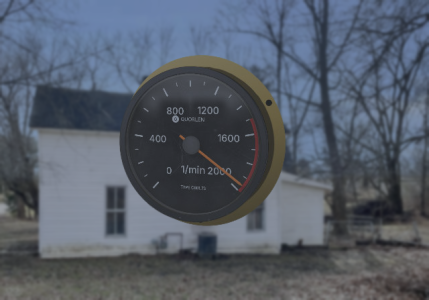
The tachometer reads 1950; rpm
